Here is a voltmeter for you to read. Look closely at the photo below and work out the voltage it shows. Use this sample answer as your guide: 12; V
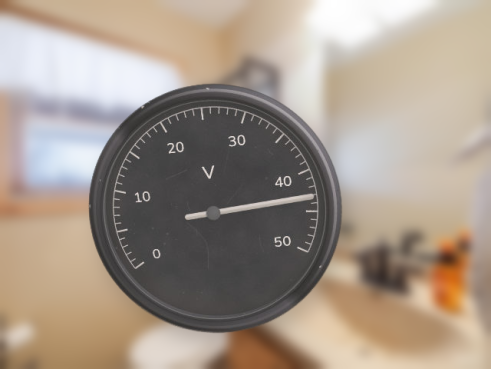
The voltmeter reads 43; V
